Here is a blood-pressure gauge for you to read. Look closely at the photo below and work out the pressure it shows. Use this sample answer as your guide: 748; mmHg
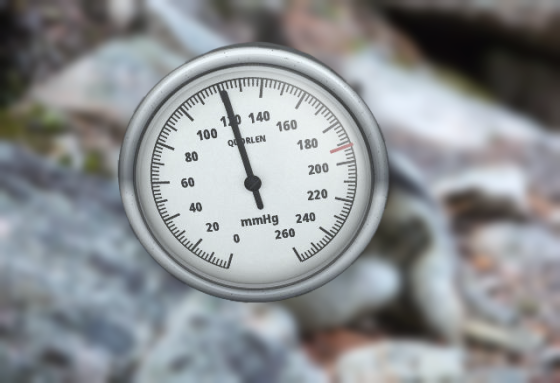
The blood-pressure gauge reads 122; mmHg
